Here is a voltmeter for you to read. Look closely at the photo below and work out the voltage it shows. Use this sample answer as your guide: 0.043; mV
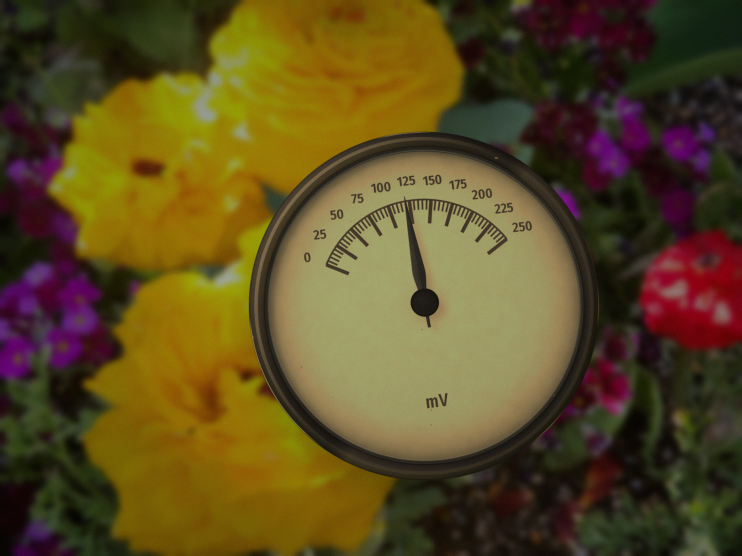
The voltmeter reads 120; mV
